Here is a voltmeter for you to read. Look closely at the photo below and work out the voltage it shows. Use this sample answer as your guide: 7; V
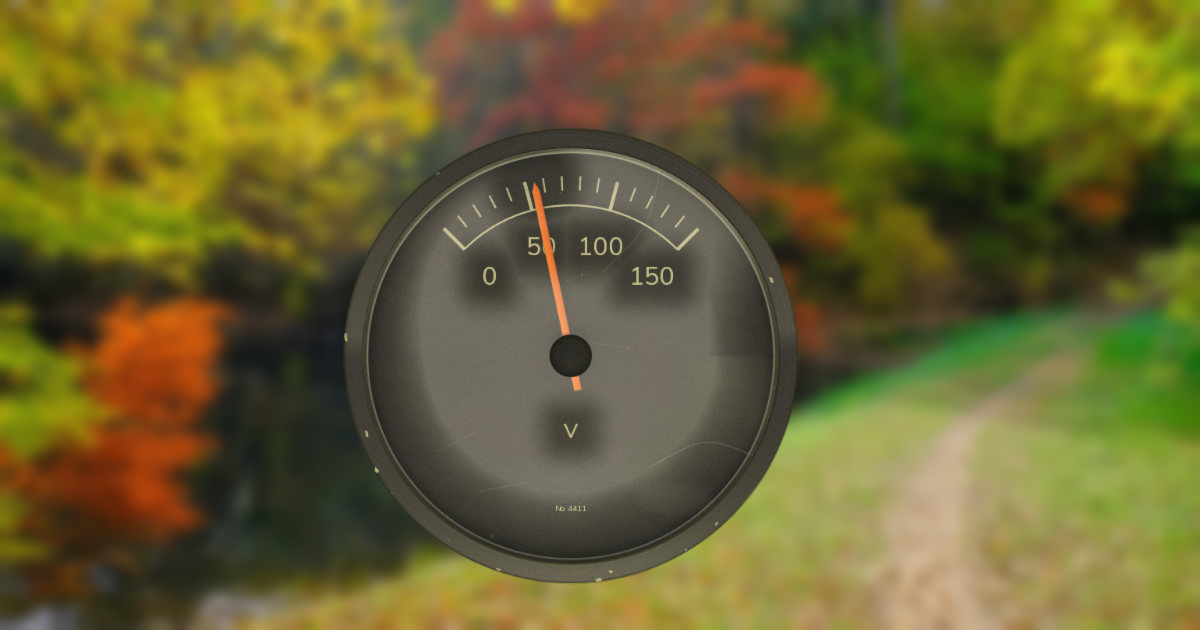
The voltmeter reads 55; V
